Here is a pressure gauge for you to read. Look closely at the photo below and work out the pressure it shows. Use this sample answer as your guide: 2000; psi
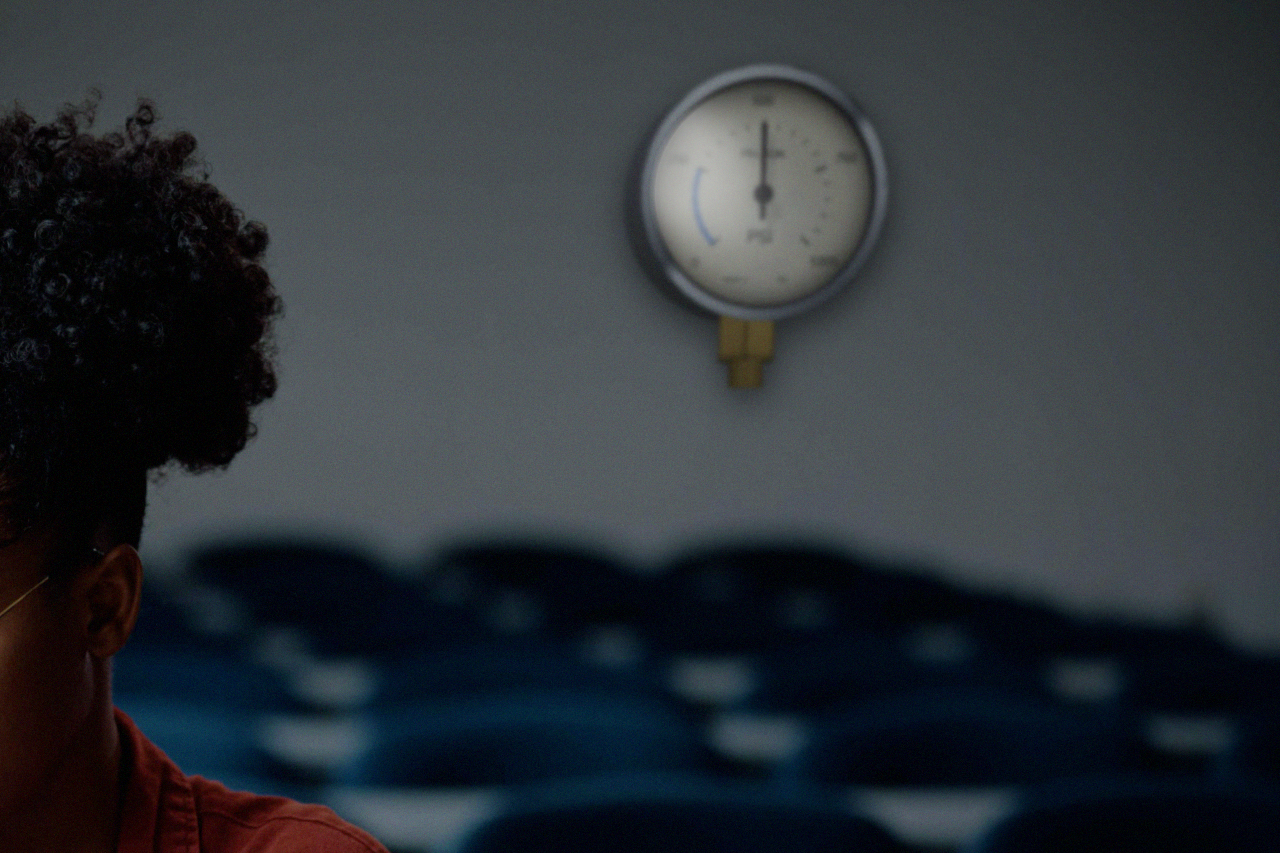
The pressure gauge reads 500; psi
